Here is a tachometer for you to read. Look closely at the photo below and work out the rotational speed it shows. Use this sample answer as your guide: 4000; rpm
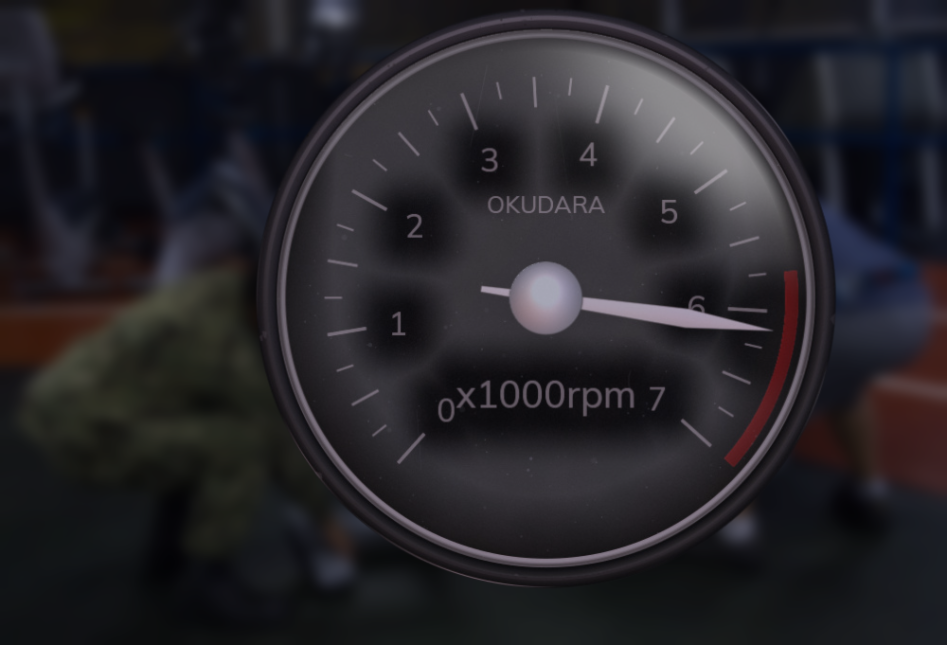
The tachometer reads 6125; rpm
